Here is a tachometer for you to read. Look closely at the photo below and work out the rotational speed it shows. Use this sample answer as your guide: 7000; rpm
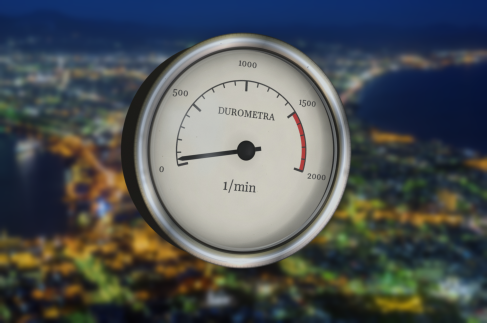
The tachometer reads 50; rpm
